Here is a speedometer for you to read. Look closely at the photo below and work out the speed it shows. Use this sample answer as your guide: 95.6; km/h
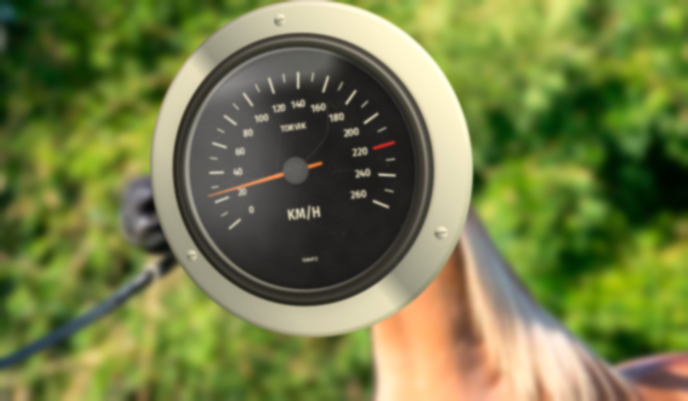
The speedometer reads 25; km/h
